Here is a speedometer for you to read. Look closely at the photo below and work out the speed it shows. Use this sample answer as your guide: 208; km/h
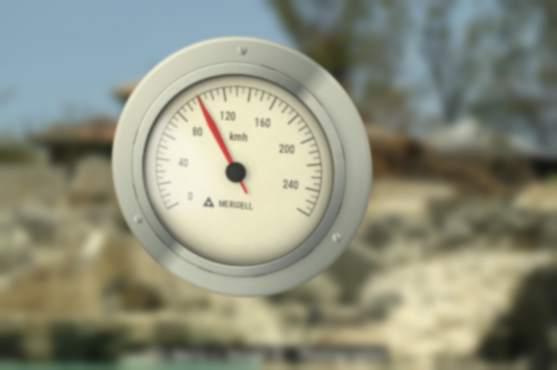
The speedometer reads 100; km/h
